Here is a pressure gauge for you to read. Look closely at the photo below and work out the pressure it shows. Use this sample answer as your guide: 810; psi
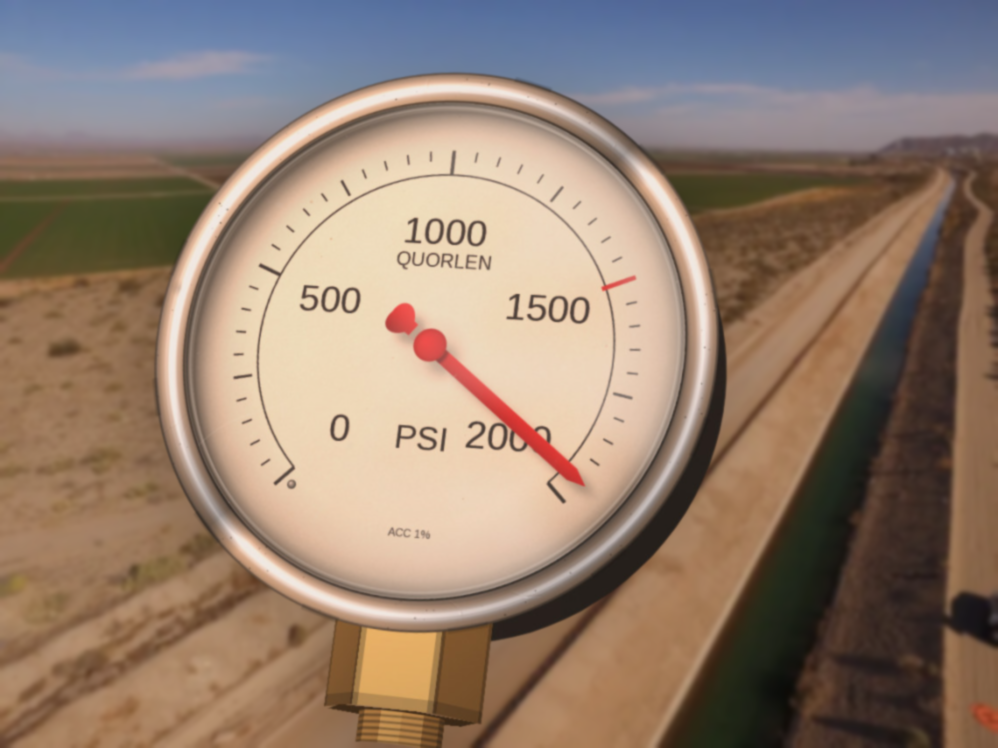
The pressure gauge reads 1950; psi
